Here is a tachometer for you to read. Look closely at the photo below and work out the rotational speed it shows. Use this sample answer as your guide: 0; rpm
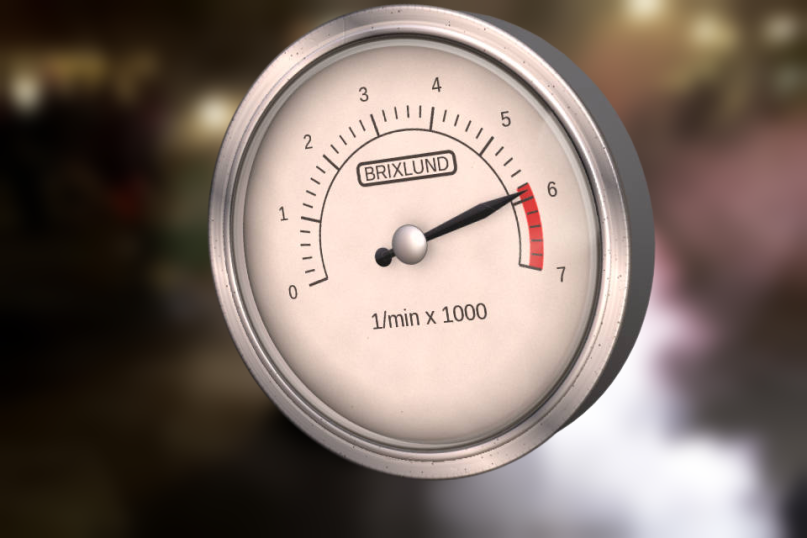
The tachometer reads 5900; rpm
